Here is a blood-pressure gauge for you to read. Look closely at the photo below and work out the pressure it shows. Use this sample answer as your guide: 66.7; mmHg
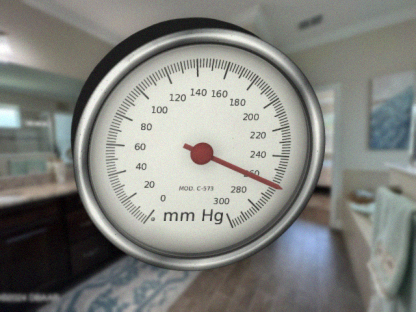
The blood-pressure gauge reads 260; mmHg
